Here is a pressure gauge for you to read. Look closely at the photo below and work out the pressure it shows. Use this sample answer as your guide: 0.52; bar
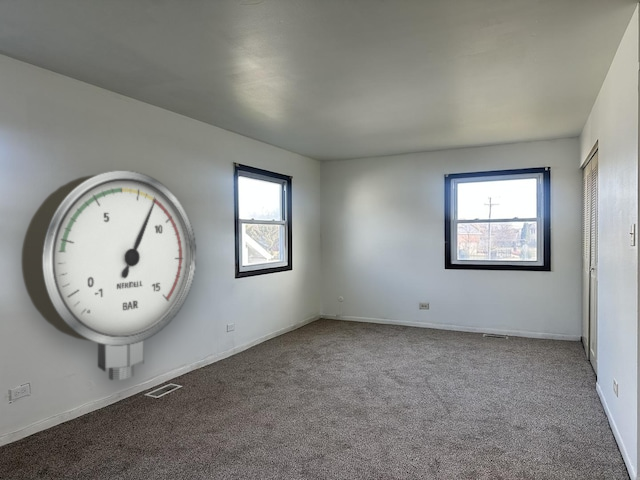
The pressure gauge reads 8.5; bar
